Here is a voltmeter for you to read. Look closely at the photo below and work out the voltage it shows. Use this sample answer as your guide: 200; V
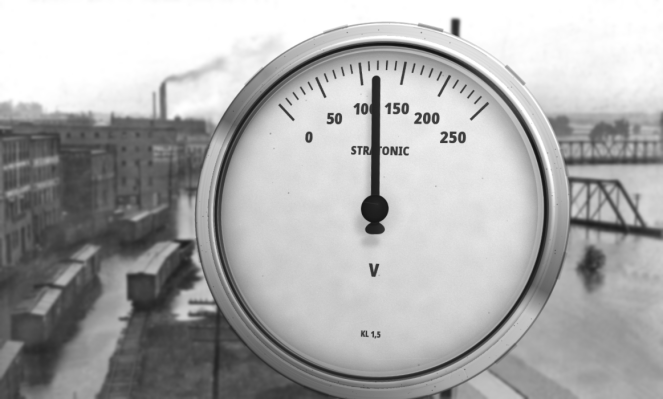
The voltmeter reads 120; V
